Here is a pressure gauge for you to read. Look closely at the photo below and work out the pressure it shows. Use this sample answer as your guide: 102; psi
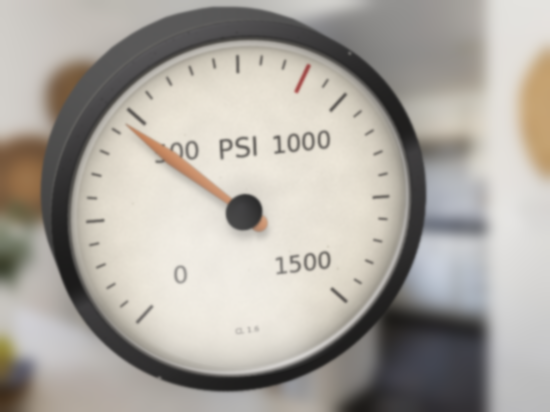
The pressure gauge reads 475; psi
